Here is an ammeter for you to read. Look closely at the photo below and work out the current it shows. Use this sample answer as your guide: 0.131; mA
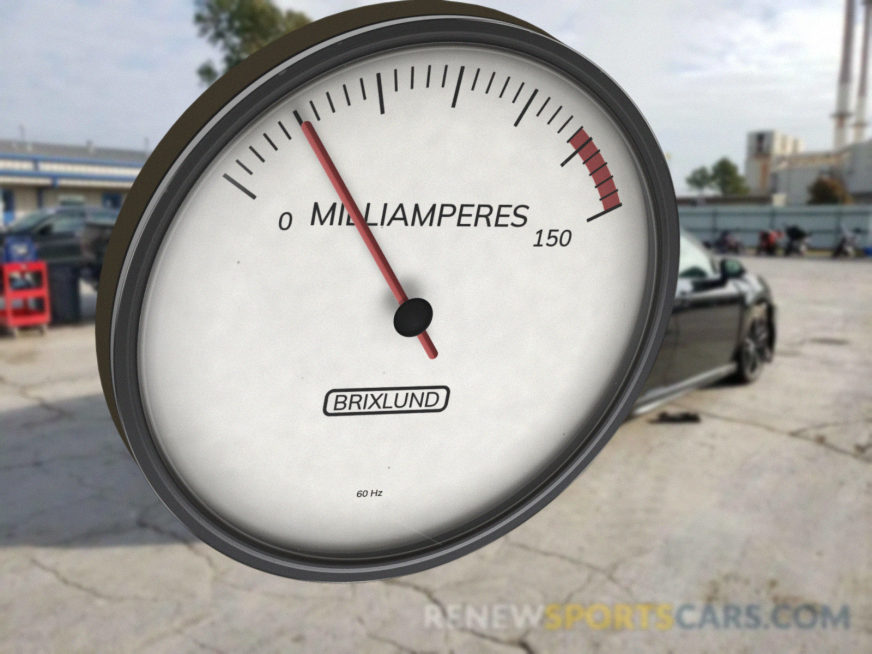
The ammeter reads 25; mA
